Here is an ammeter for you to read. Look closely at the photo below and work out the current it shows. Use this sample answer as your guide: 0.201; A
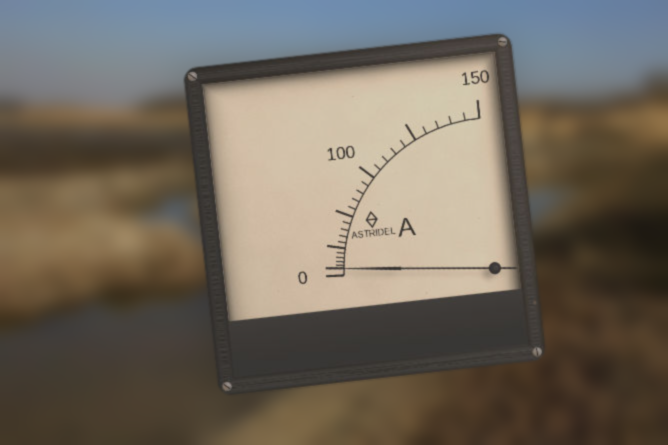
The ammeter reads 25; A
